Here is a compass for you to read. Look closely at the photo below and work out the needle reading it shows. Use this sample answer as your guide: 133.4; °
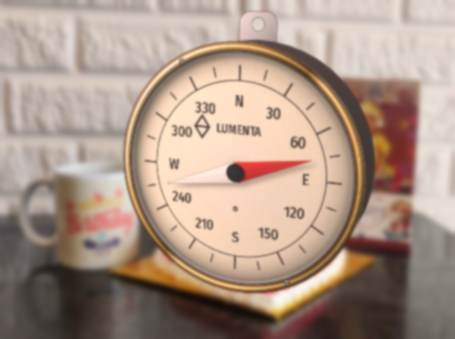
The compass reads 75; °
